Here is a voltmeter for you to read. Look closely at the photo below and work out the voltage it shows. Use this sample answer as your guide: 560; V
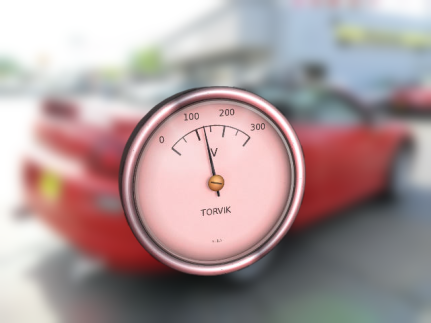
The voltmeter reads 125; V
